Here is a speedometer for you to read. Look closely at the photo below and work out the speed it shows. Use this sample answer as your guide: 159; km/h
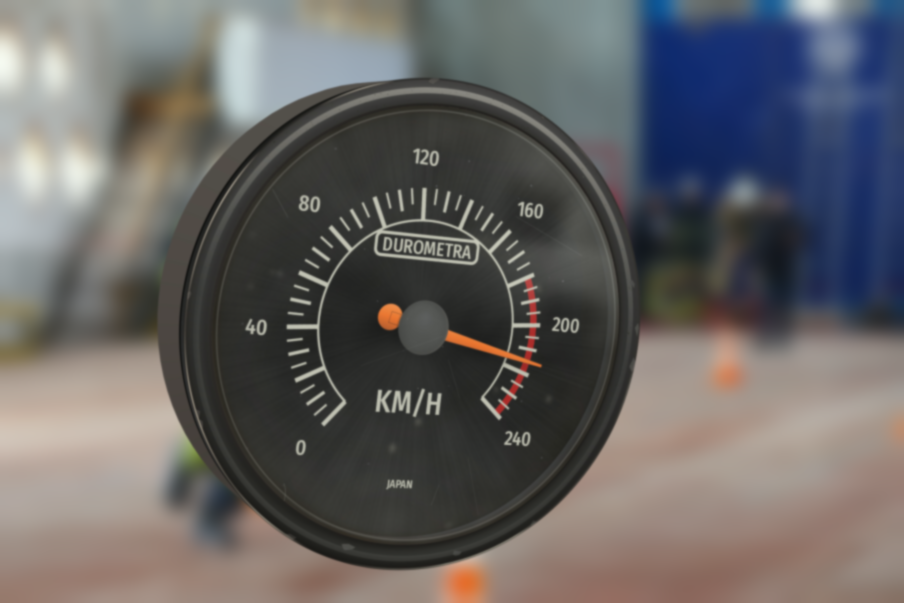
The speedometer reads 215; km/h
